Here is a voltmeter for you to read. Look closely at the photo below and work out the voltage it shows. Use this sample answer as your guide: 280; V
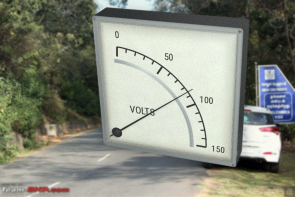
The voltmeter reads 85; V
